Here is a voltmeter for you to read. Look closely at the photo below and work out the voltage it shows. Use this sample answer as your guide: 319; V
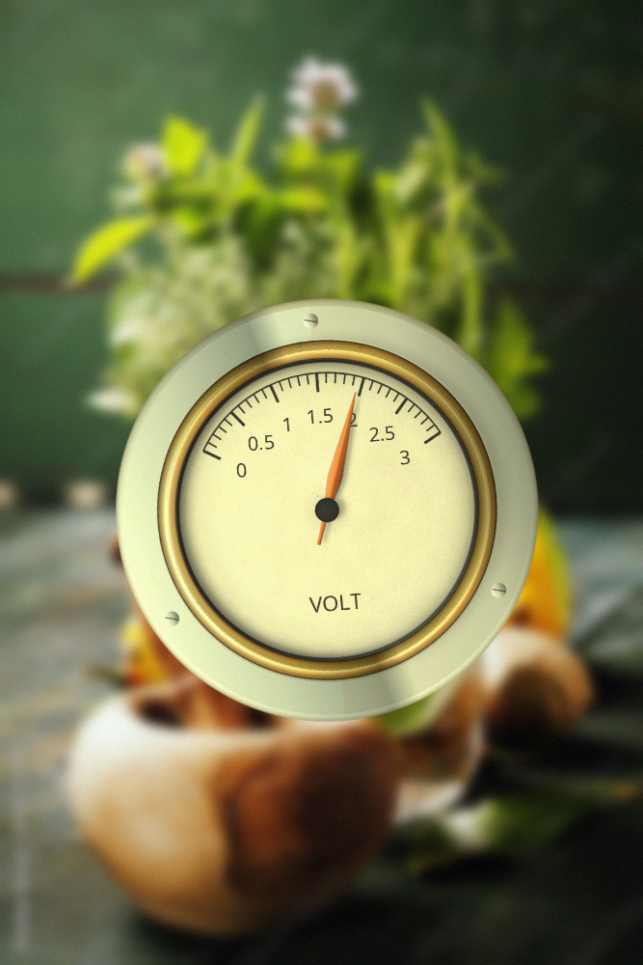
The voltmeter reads 1.95; V
